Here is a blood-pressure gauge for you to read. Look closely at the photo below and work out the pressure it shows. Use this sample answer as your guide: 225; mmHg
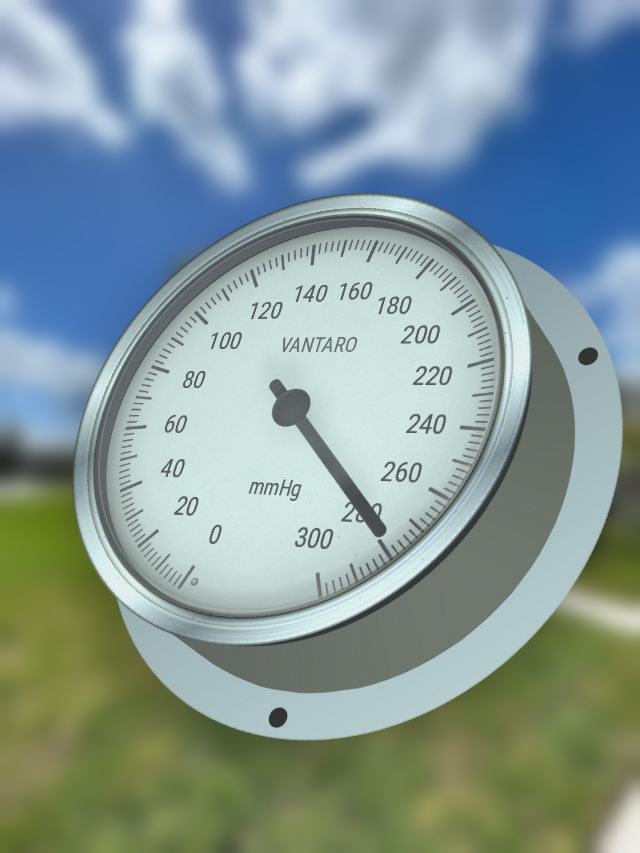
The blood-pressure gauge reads 278; mmHg
